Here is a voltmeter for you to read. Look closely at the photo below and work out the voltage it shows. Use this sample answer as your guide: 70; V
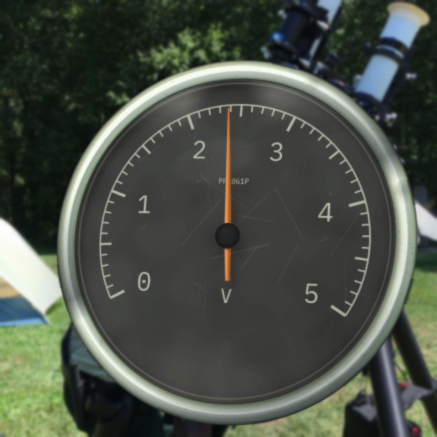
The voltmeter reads 2.4; V
